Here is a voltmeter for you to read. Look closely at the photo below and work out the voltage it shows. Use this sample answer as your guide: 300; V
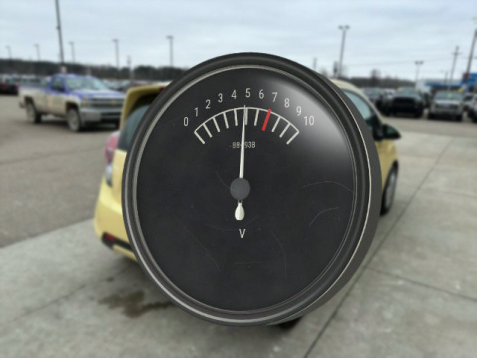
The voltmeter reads 5; V
